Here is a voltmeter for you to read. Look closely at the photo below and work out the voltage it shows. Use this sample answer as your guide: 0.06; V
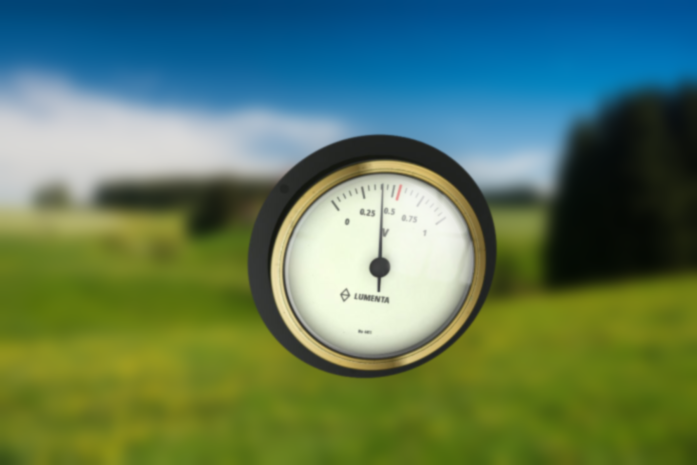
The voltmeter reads 0.4; V
